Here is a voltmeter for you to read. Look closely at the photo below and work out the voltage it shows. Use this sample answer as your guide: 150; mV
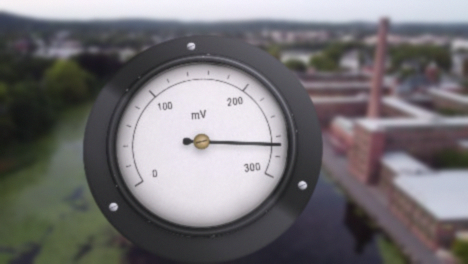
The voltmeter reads 270; mV
